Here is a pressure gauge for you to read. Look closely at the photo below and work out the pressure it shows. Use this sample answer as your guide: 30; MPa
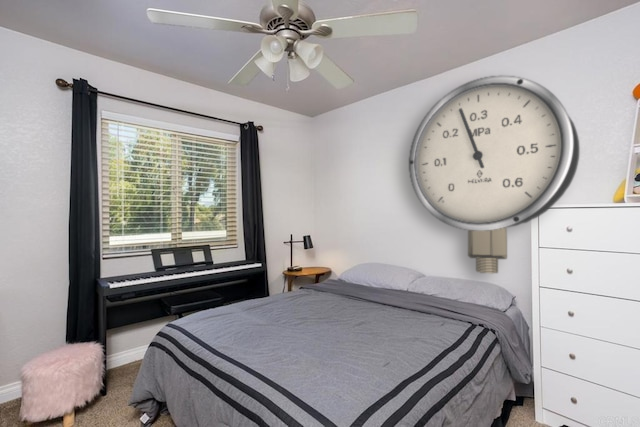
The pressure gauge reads 0.26; MPa
